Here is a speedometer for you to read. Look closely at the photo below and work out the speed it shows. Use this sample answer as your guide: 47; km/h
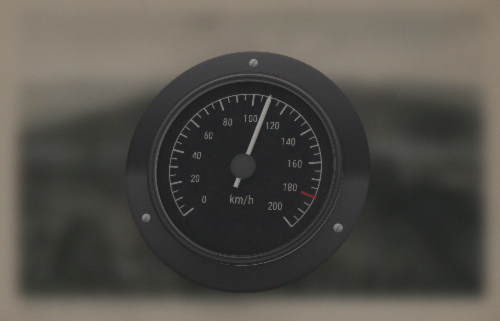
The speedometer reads 110; km/h
